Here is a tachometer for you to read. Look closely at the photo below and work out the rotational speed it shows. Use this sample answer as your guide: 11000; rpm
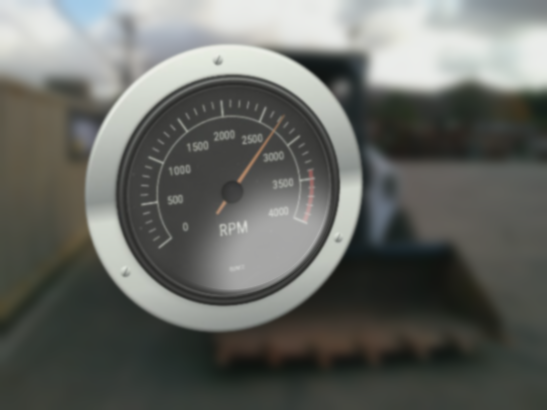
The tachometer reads 2700; rpm
